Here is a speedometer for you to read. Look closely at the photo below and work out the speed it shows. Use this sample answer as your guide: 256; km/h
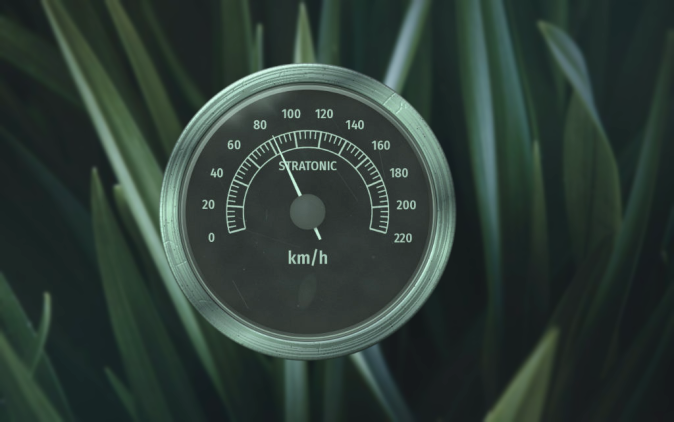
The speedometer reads 84; km/h
